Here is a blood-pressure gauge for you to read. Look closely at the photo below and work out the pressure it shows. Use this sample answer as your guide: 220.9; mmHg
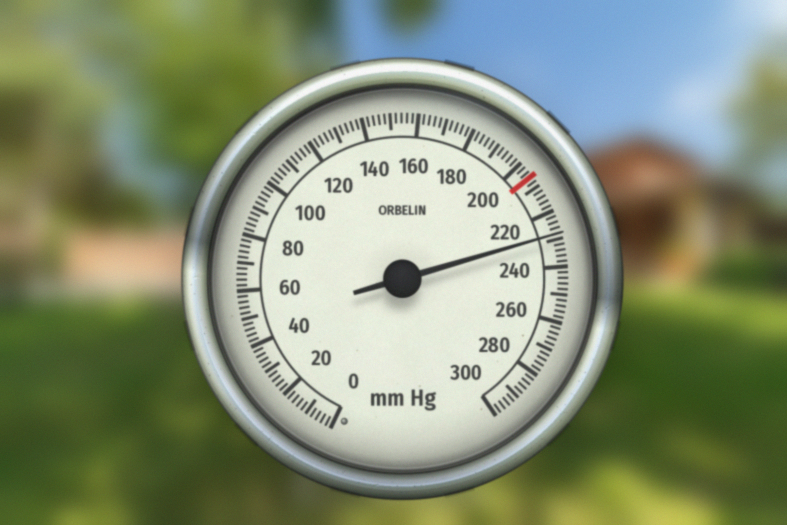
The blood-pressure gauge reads 228; mmHg
